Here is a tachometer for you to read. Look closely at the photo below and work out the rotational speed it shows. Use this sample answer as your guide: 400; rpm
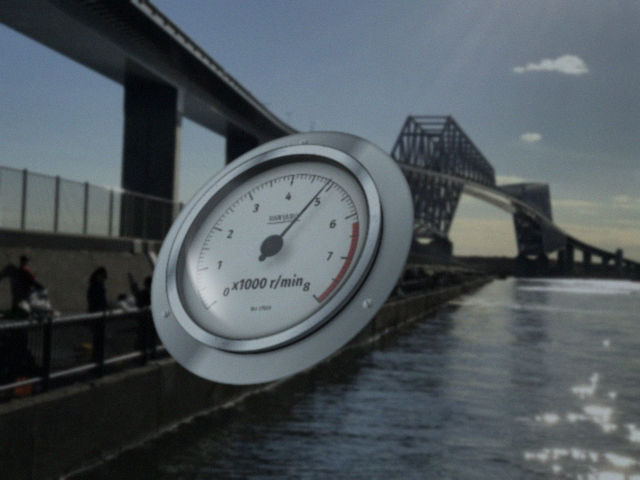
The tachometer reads 5000; rpm
